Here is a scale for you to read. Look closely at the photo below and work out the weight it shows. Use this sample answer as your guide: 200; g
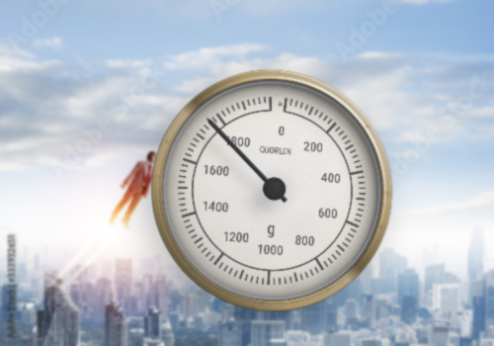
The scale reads 1760; g
